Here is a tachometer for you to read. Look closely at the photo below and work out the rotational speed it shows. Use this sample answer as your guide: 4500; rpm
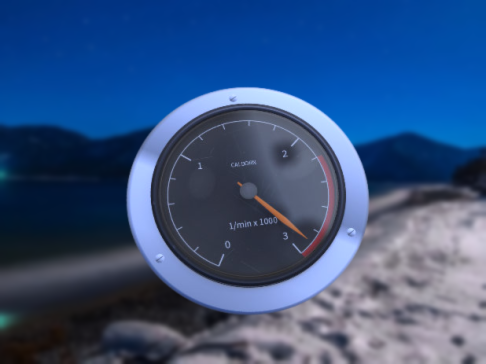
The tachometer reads 2900; rpm
